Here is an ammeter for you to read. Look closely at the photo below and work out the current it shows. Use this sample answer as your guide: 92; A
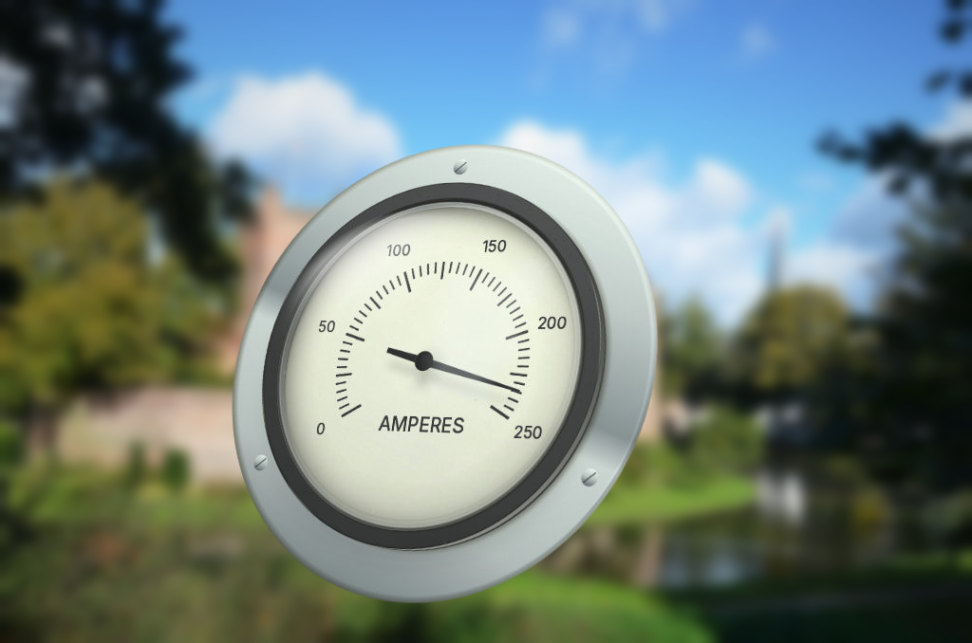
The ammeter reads 235; A
